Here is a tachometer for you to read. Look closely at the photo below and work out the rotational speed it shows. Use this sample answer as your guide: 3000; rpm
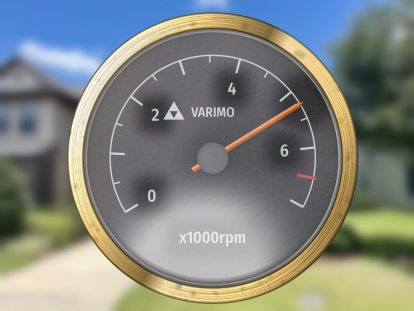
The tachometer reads 5250; rpm
